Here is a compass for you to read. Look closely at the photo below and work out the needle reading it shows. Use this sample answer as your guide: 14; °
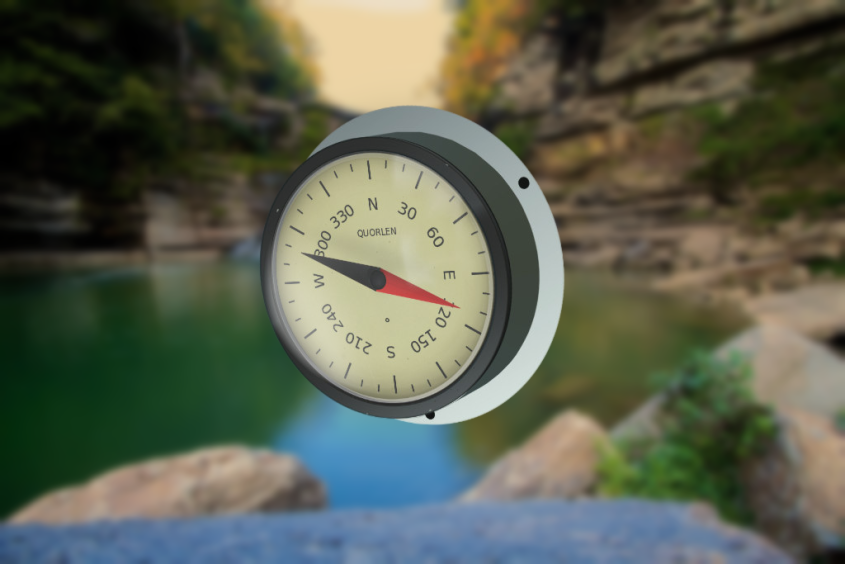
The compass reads 110; °
